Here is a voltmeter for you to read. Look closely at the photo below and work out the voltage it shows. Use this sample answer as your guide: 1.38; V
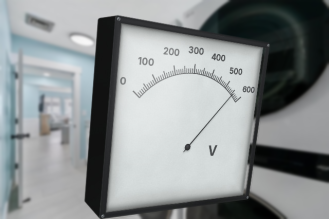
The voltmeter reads 550; V
